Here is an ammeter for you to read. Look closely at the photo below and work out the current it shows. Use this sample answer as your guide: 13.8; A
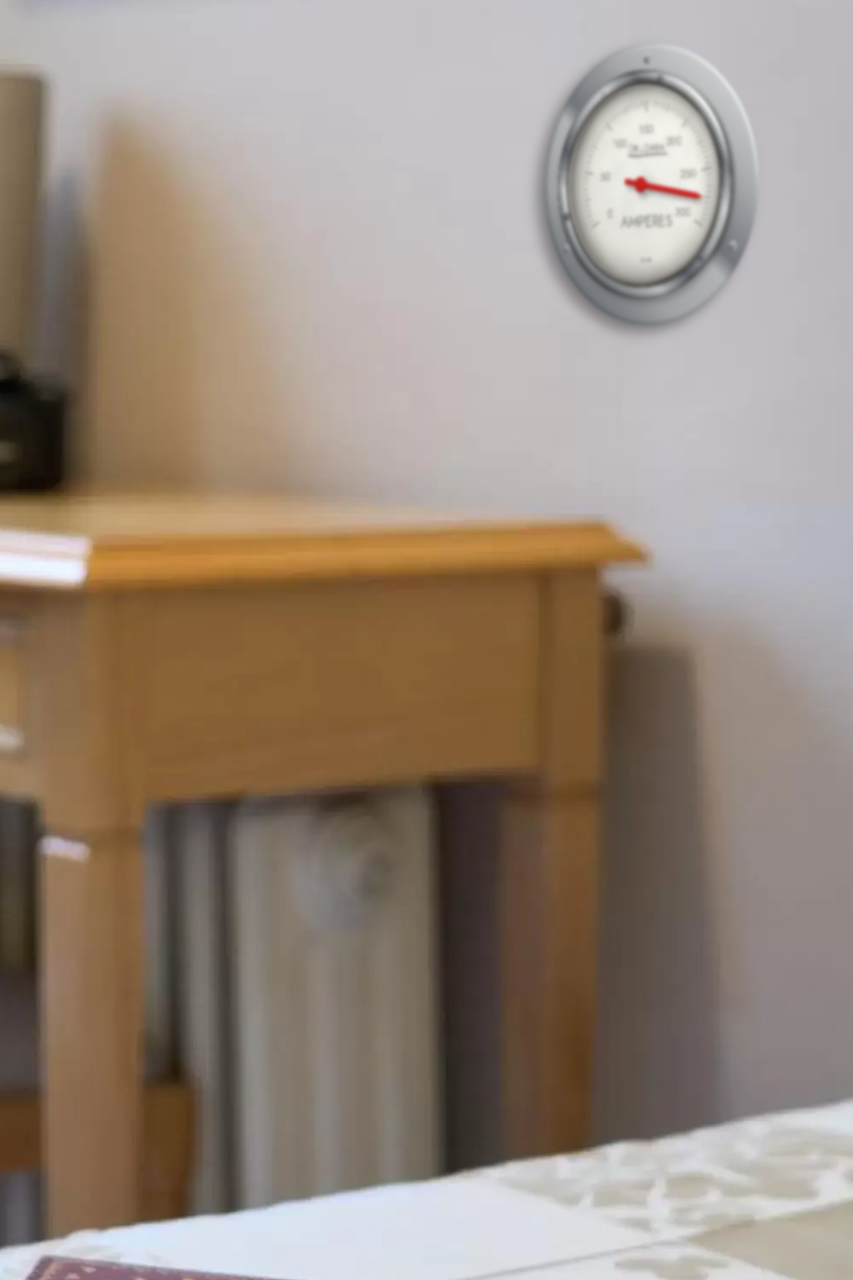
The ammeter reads 275; A
